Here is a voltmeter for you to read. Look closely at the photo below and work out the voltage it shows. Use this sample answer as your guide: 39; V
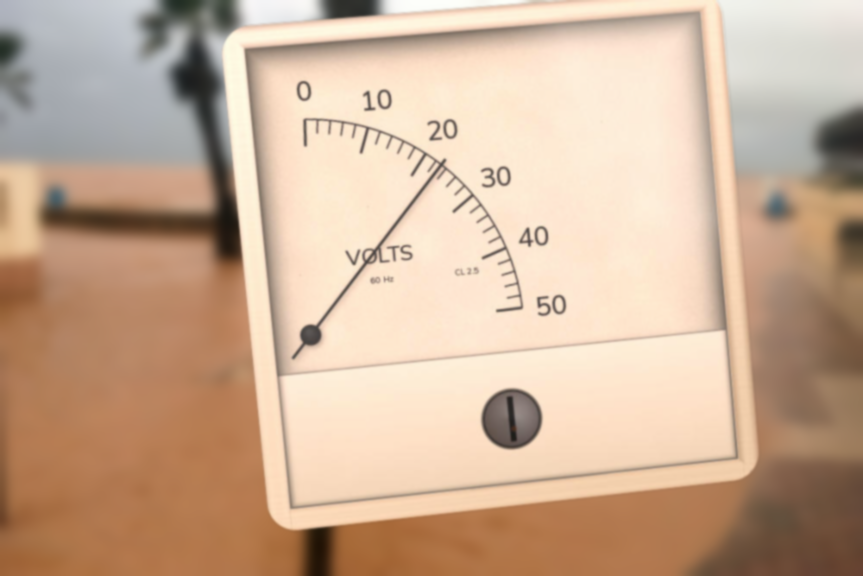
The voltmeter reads 23; V
